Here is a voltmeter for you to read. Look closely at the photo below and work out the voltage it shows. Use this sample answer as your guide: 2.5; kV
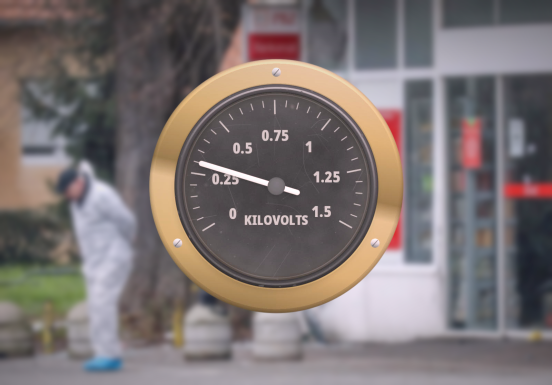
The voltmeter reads 0.3; kV
